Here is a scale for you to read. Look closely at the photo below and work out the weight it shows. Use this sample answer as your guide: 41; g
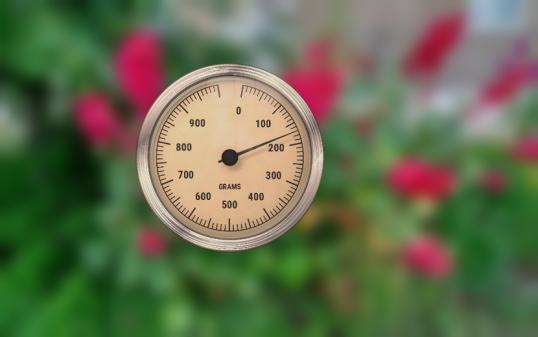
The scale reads 170; g
